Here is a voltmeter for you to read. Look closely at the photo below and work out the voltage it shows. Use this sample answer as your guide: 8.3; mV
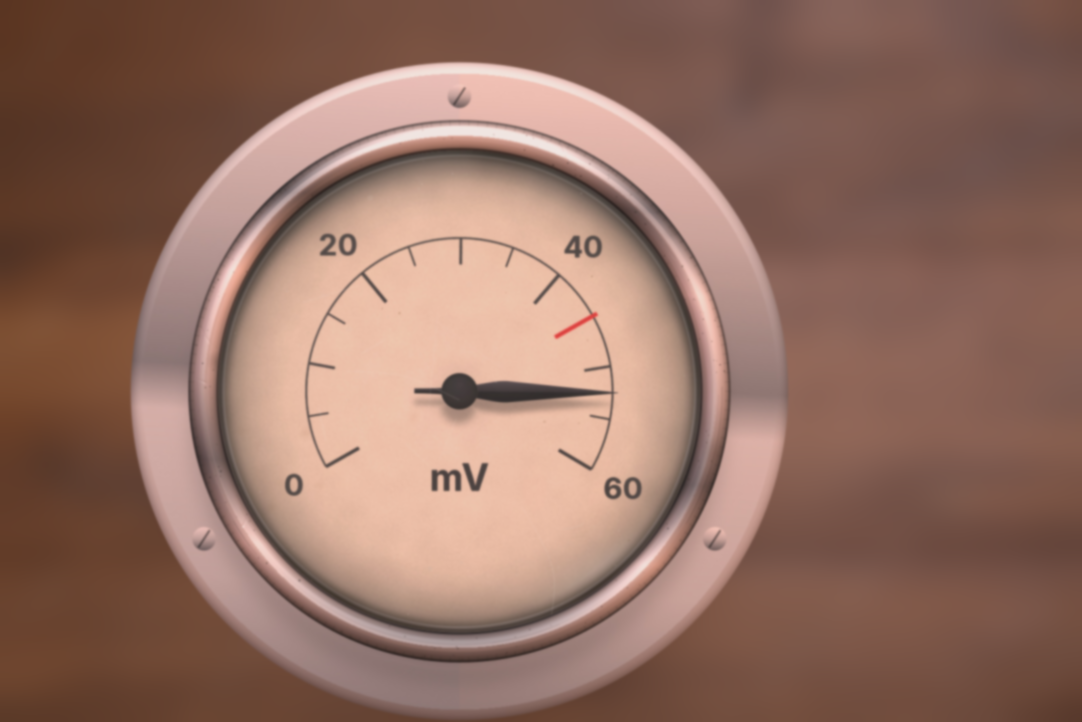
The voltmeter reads 52.5; mV
